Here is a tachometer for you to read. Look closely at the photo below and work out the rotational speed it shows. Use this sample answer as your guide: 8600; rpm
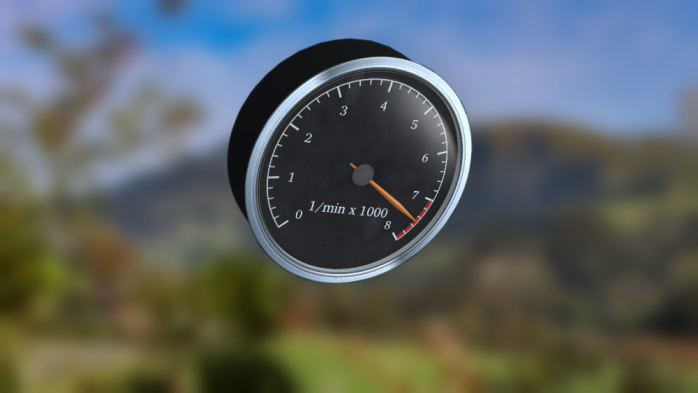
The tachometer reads 7500; rpm
